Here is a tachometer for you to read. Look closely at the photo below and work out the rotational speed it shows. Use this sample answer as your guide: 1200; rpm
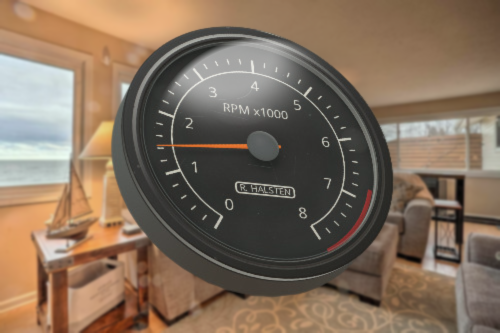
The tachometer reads 1400; rpm
